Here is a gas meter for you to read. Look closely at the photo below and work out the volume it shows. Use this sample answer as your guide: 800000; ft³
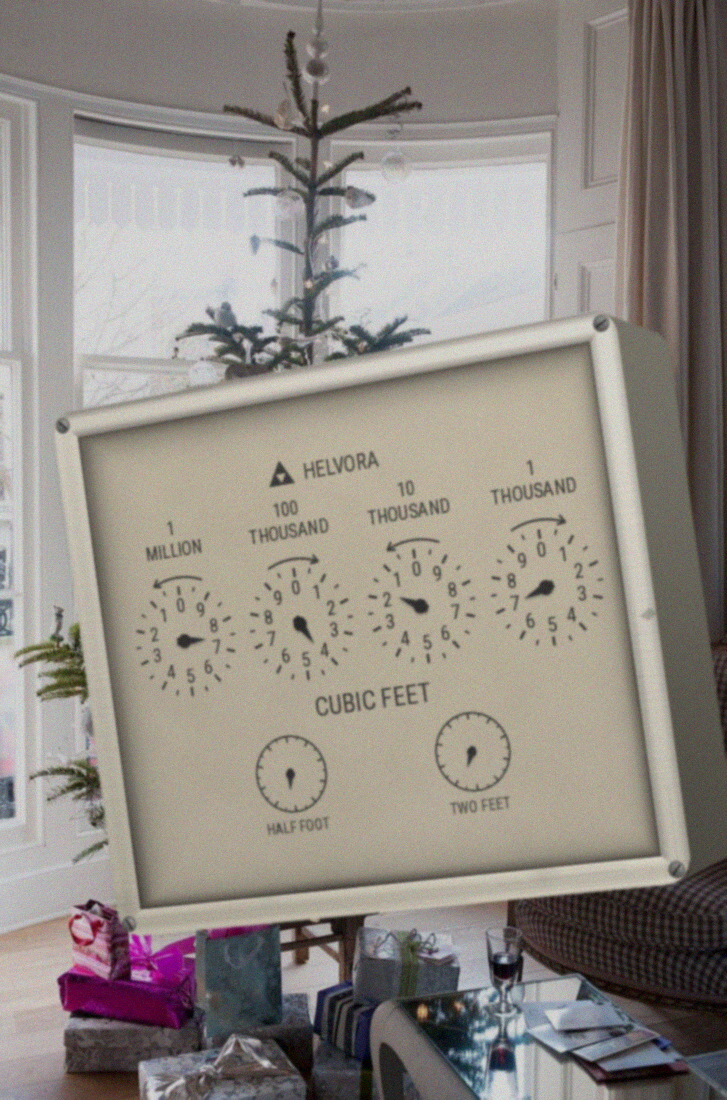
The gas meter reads 741700; ft³
